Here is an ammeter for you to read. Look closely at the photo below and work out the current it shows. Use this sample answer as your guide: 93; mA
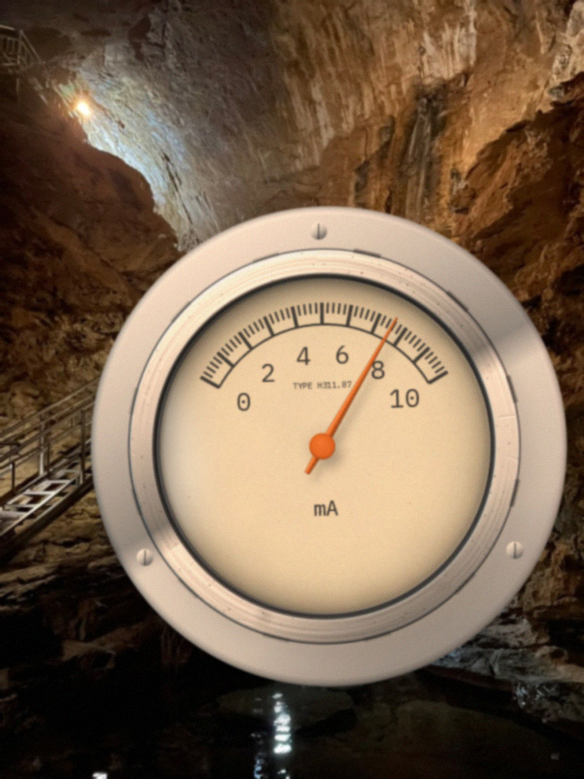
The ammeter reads 7.6; mA
